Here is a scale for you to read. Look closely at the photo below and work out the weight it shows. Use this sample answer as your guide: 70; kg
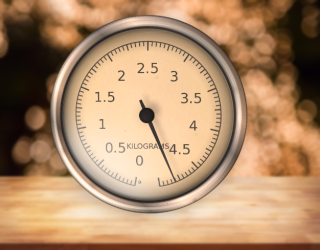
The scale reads 4.8; kg
